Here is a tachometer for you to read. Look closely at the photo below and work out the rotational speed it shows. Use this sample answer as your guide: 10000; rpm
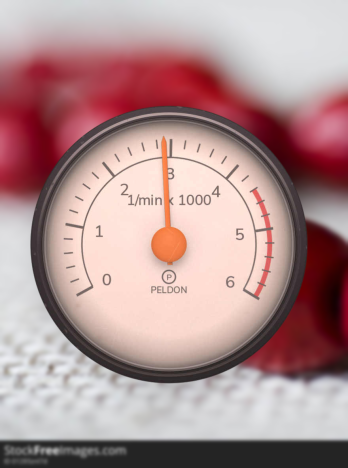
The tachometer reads 2900; rpm
